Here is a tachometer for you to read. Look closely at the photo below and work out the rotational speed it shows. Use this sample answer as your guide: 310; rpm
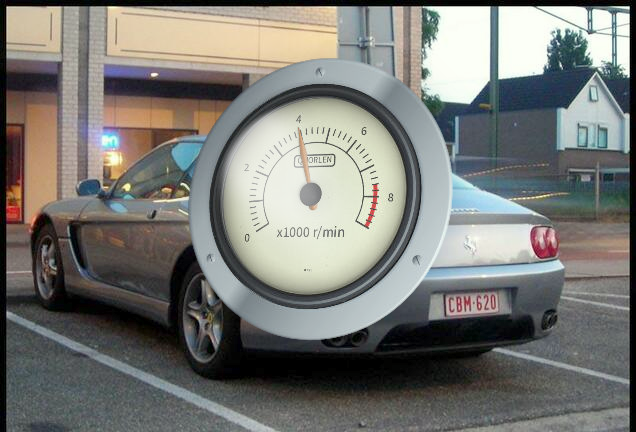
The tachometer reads 4000; rpm
